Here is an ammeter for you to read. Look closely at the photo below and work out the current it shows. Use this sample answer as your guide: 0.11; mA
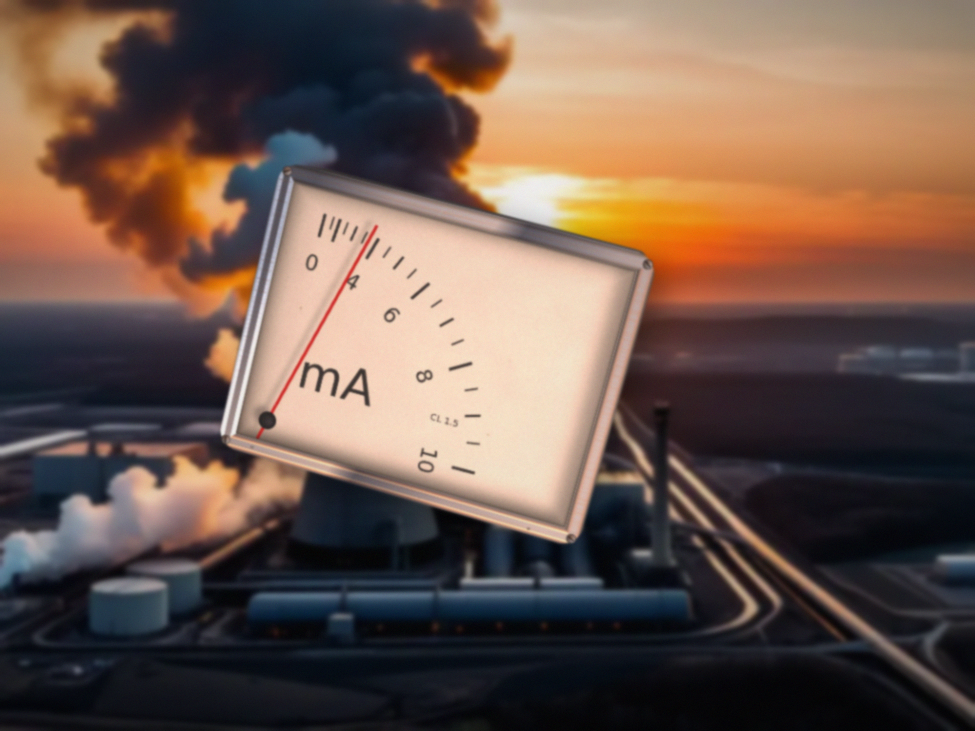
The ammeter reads 3.75; mA
